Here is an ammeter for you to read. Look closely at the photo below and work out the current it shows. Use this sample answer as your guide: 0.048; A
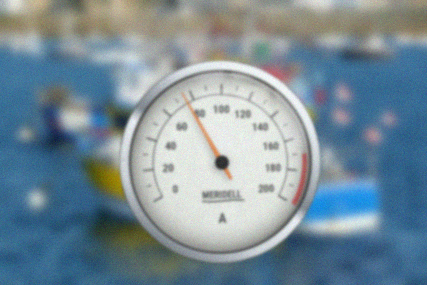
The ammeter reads 75; A
